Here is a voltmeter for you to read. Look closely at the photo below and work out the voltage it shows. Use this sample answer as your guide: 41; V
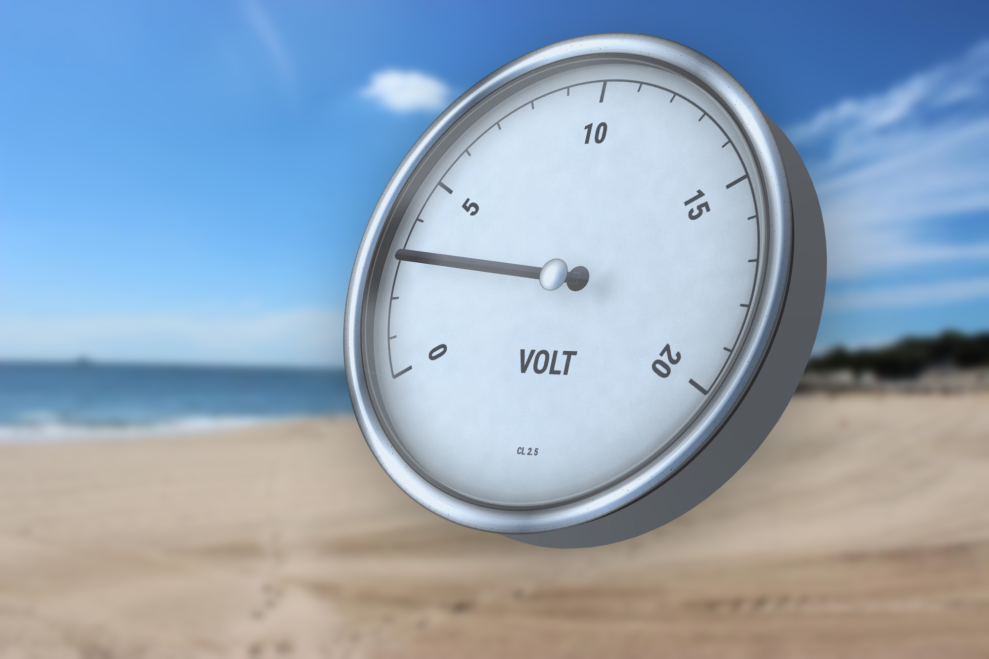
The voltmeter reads 3; V
